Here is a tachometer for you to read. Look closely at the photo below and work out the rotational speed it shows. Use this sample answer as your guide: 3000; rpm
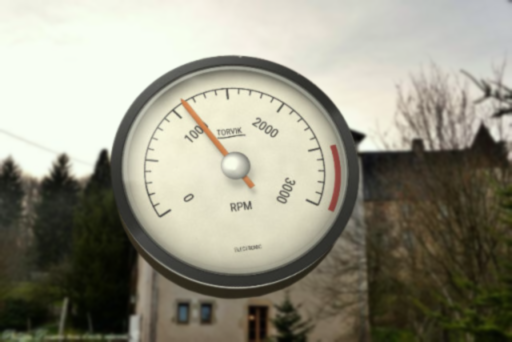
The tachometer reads 1100; rpm
